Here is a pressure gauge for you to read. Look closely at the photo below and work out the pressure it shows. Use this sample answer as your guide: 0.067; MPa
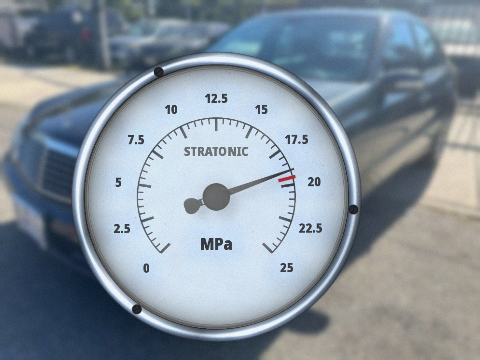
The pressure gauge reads 19; MPa
